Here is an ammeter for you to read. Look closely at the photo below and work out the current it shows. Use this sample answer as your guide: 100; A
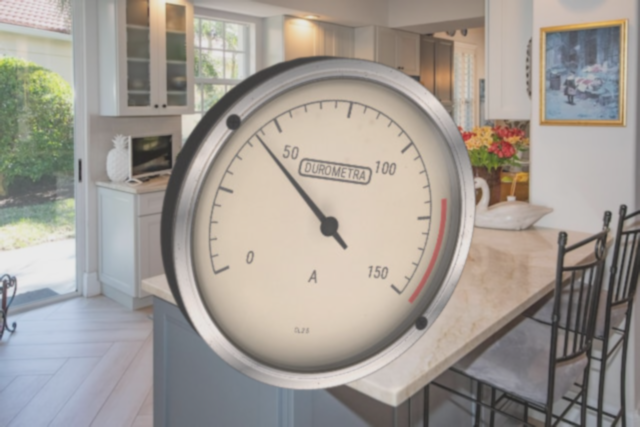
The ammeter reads 42.5; A
